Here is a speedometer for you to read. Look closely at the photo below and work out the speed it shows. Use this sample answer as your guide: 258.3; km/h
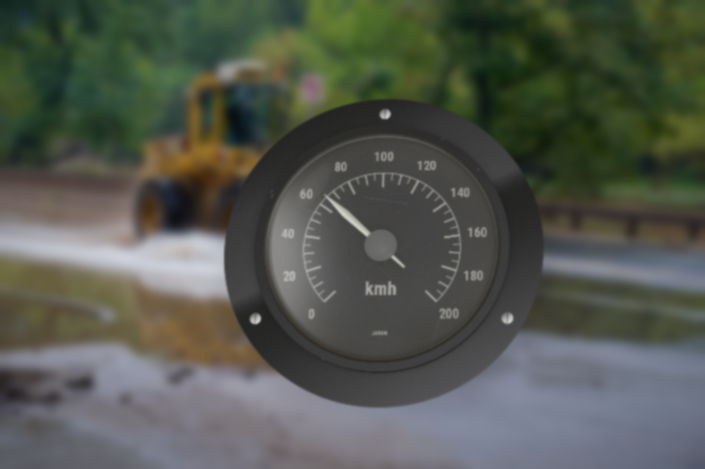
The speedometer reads 65; km/h
